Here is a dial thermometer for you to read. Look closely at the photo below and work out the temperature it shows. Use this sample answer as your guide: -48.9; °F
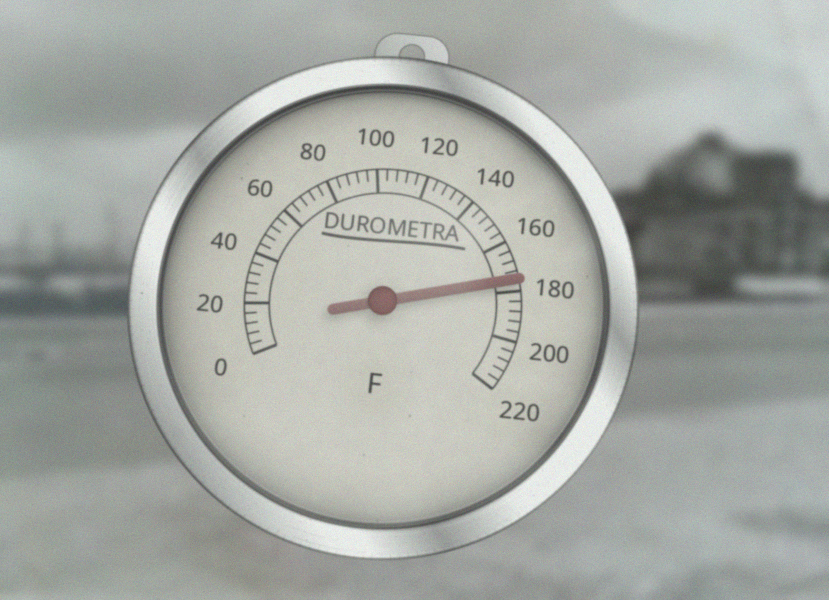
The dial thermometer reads 176; °F
